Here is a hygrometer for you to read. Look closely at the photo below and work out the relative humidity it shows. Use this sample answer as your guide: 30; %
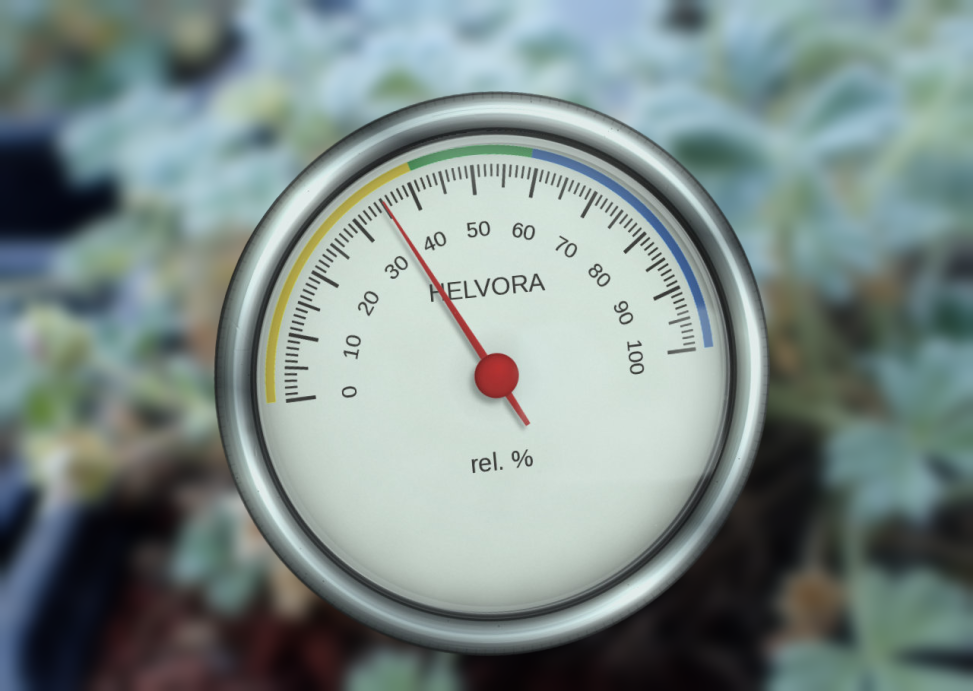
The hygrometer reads 35; %
